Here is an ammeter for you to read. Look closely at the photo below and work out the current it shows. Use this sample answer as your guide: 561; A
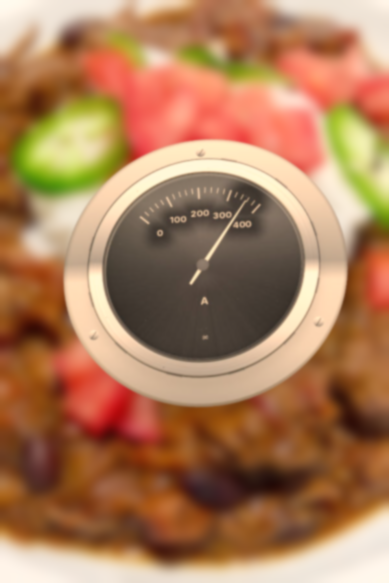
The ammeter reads 360; A
